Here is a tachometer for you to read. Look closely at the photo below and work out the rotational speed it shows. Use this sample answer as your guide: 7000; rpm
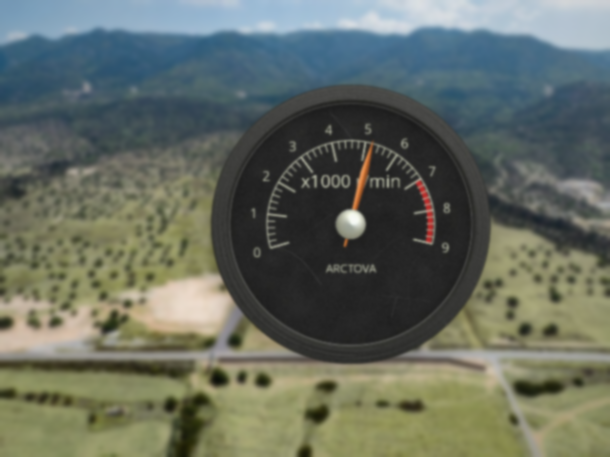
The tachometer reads 5200; rpm
